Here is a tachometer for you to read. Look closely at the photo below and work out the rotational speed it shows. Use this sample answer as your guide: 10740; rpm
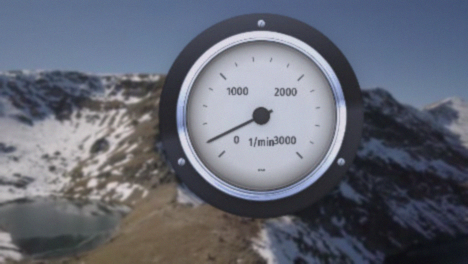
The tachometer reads 200; rpm
